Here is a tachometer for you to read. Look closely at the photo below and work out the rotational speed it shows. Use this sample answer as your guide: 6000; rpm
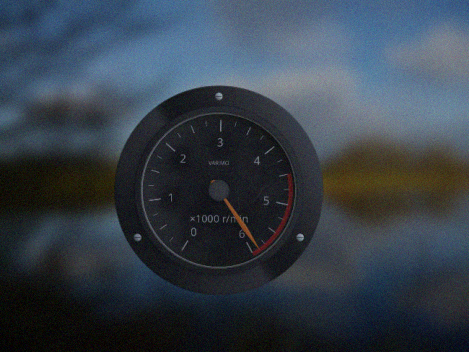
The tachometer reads 5875; rpm
